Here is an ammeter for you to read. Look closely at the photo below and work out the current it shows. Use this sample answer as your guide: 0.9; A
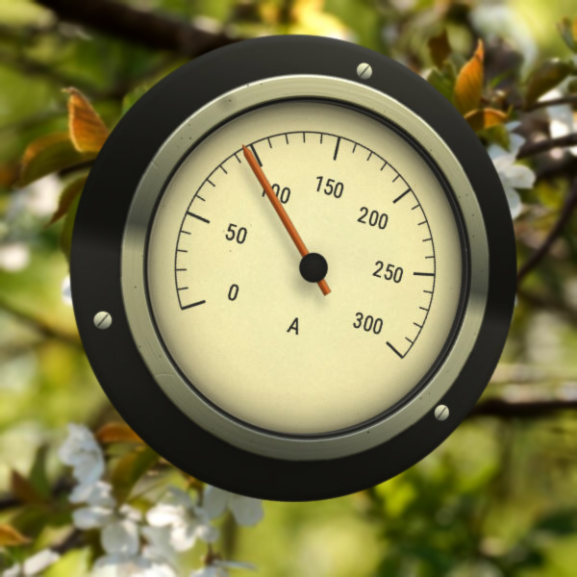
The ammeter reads 95; A
